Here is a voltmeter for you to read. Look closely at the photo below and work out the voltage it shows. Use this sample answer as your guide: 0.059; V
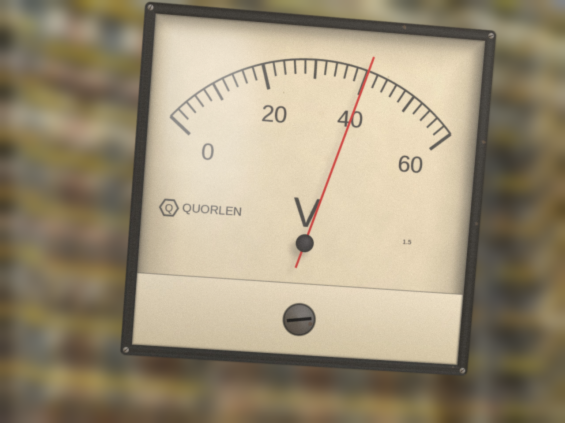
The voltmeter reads 40; V
